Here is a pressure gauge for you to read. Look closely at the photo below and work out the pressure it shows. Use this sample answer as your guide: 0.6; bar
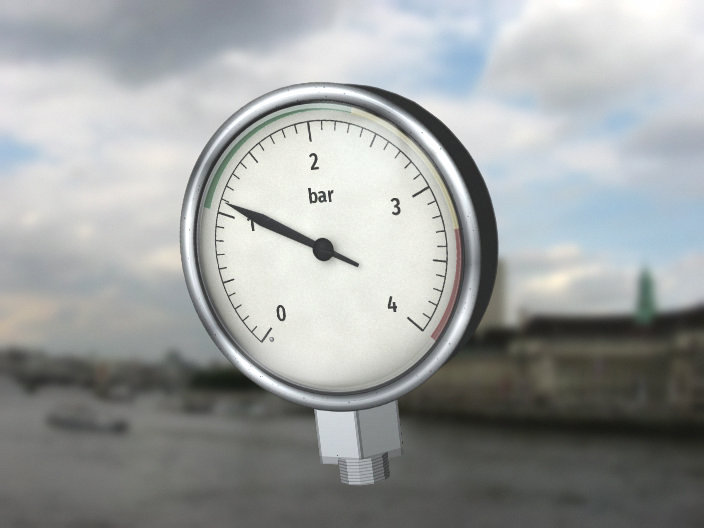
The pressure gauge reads 1.1; bar
